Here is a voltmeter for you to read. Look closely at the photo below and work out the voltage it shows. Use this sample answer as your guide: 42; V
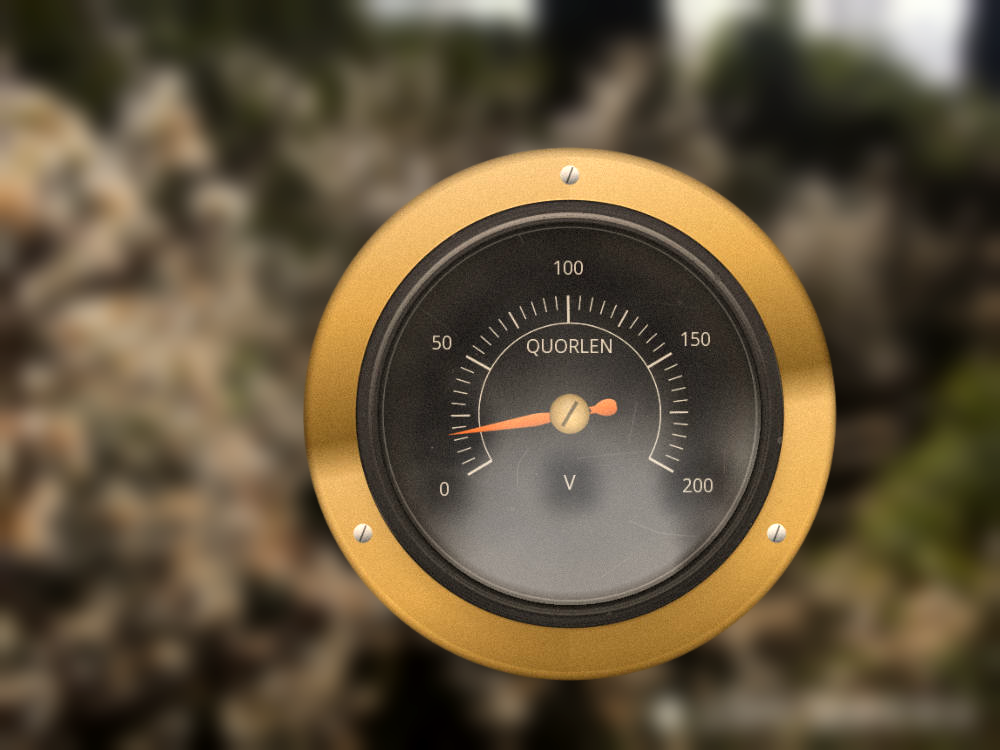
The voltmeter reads 17.5; V
